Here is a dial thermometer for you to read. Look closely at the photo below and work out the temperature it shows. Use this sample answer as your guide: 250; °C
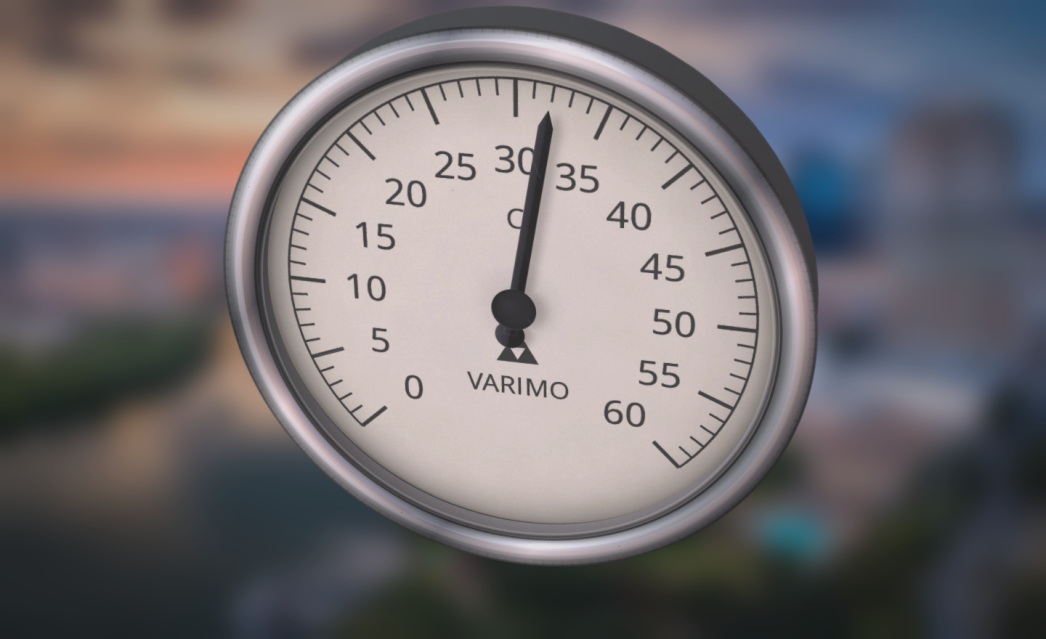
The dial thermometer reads 32; °C
